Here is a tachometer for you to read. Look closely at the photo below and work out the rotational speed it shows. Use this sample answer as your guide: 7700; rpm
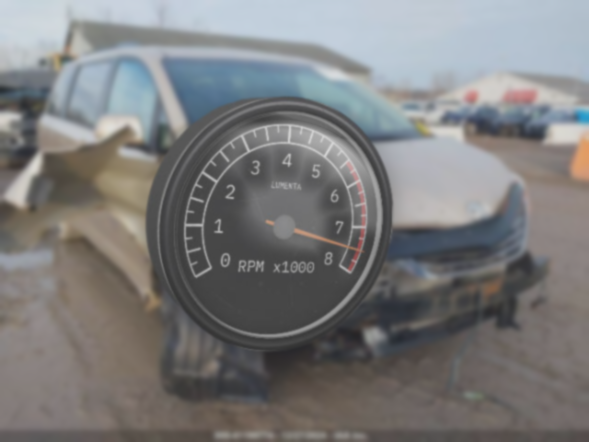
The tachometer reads 7500; rpm
